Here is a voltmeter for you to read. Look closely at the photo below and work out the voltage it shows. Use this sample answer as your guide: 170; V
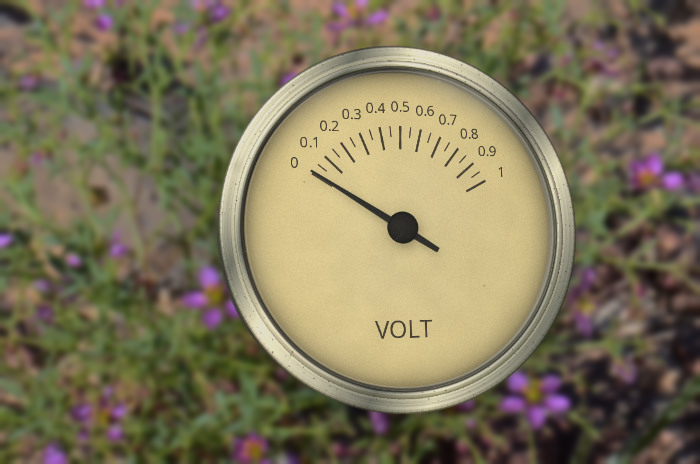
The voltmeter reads 0; V
